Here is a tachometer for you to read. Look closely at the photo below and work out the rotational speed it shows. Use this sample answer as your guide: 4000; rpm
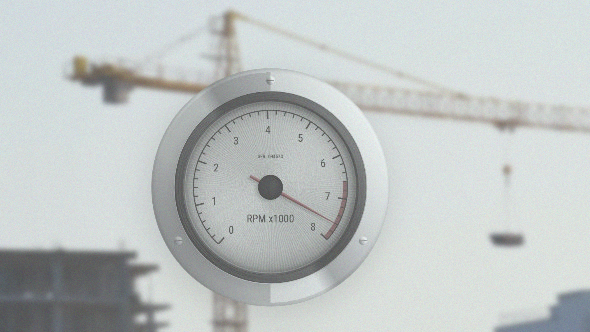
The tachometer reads 7600; rpm
